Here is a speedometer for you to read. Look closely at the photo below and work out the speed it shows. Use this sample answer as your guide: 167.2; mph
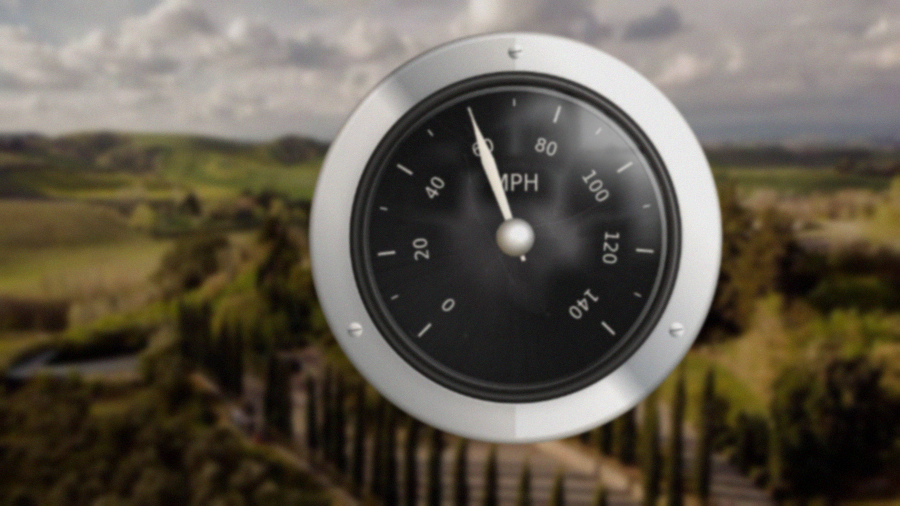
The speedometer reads 60; mph
